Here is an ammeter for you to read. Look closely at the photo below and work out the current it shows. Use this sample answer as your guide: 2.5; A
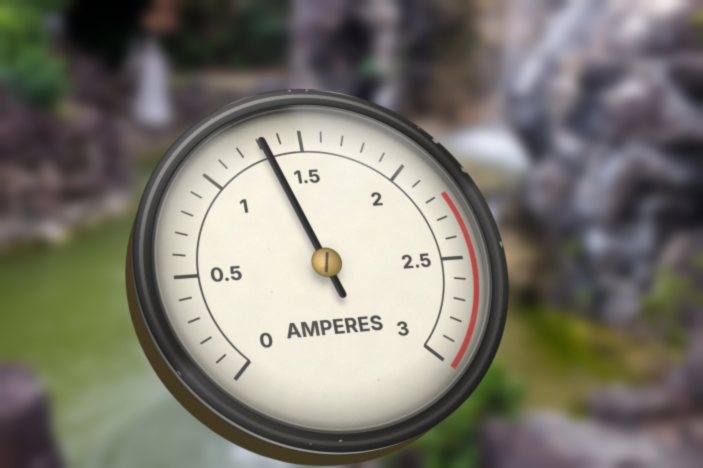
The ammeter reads 1.3; A
